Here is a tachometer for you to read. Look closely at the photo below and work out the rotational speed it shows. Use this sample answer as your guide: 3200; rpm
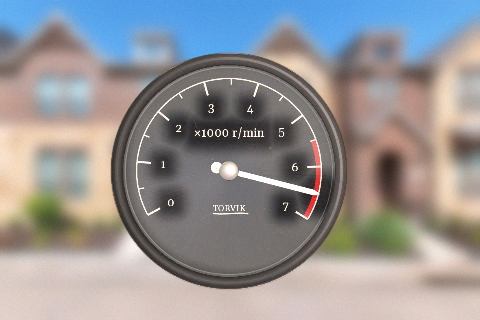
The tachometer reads 6500; rpm
